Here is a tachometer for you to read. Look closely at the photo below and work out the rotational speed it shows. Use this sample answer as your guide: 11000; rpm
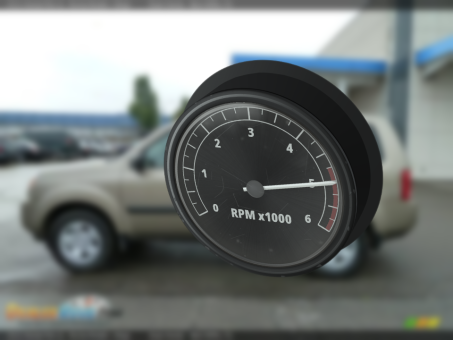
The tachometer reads 5000; rpm
